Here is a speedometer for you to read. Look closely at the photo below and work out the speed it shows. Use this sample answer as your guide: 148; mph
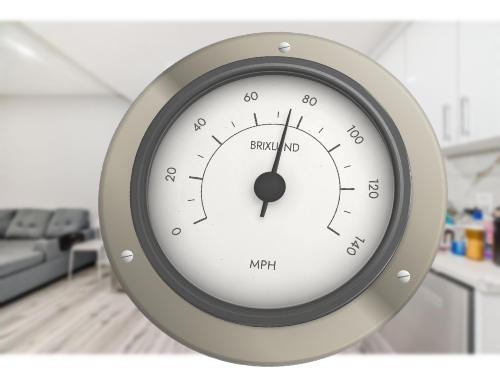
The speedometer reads 75; mph
